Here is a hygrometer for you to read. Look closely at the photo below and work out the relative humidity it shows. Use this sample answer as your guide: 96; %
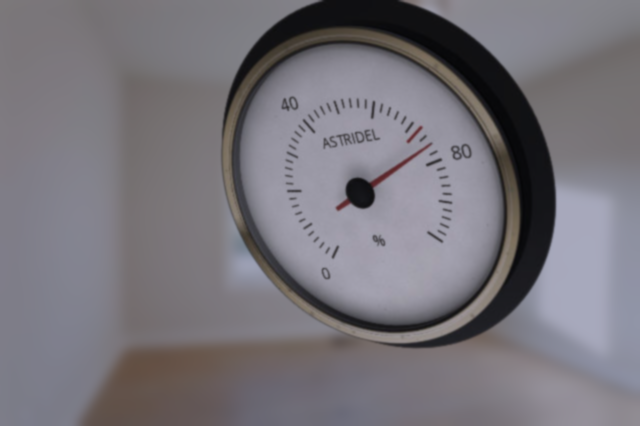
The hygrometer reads 76; %
